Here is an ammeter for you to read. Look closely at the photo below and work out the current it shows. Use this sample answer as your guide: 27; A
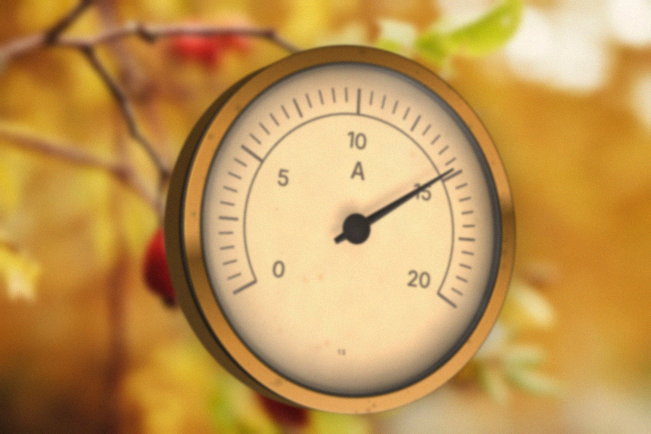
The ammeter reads 14.75; A
